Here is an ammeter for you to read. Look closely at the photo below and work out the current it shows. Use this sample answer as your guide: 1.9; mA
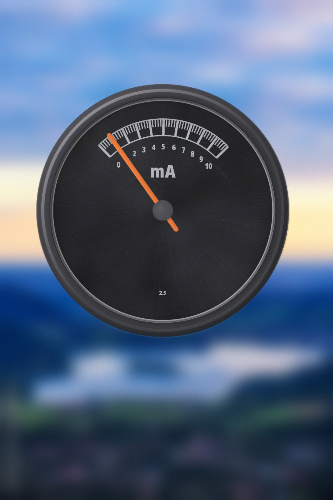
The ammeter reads 1; mA
